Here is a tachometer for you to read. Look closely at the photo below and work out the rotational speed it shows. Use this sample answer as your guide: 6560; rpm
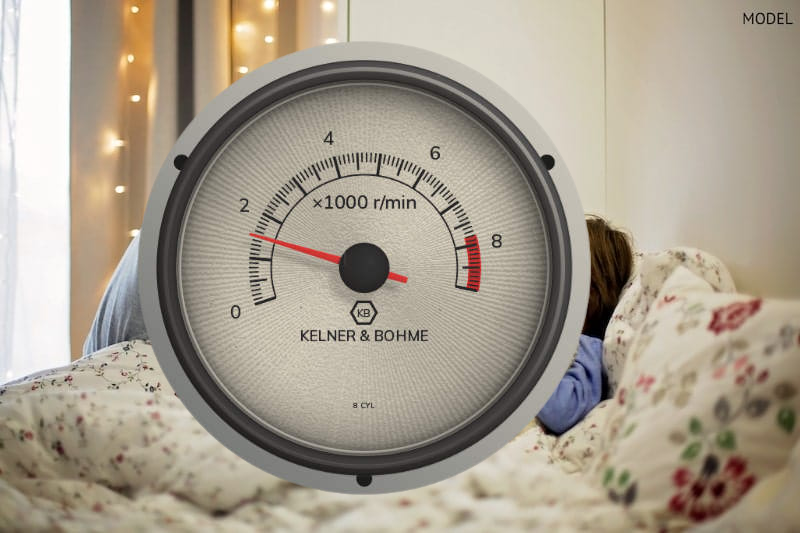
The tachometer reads 1500; rpm
